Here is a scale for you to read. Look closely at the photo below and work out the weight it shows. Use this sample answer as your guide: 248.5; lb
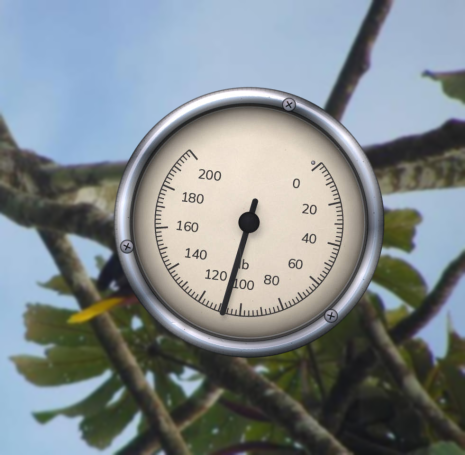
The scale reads 108; lb
